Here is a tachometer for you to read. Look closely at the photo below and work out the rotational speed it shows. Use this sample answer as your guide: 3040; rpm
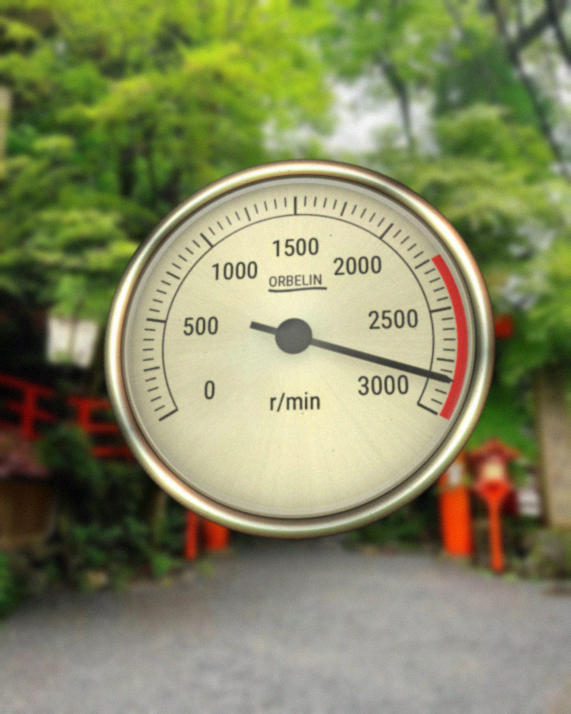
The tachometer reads 2850; rpm
